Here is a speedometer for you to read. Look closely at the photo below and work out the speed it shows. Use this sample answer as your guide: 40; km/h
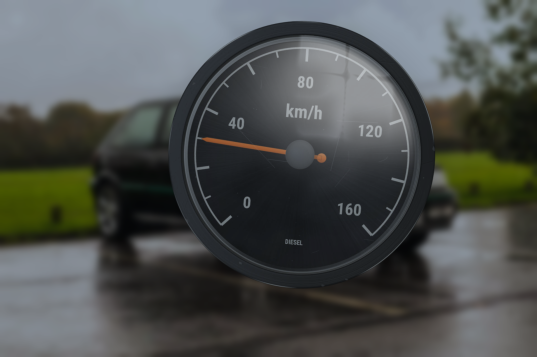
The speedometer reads 30; km/h
